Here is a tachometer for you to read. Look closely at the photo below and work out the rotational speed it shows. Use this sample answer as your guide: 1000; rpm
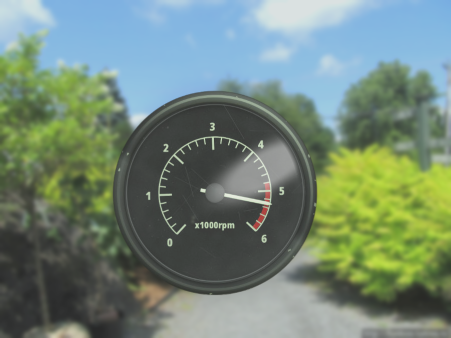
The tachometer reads 5300; rpm
